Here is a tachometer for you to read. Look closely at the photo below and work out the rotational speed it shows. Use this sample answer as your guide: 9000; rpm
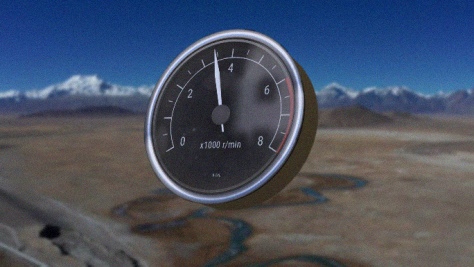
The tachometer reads 3500; rpm
